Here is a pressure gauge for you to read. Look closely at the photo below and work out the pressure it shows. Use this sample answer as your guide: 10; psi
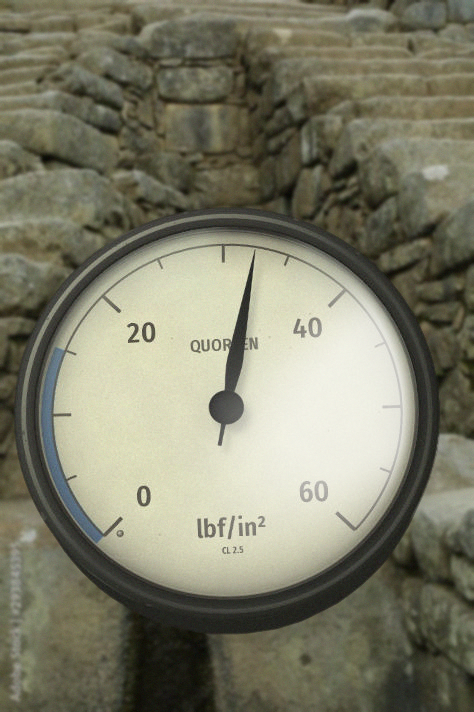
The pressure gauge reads 32.5; psi
